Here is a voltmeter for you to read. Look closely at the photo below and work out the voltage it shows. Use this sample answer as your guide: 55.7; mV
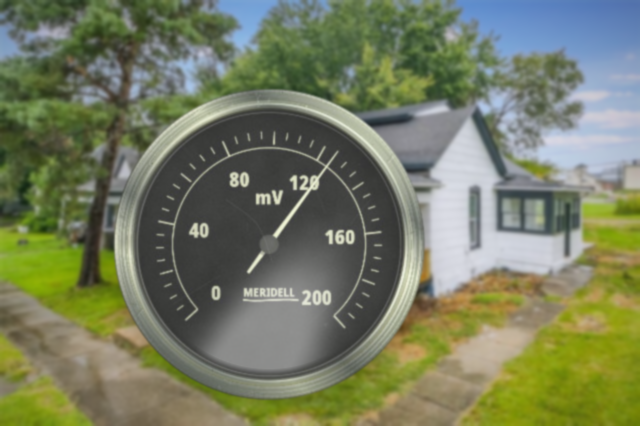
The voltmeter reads 125; mV
